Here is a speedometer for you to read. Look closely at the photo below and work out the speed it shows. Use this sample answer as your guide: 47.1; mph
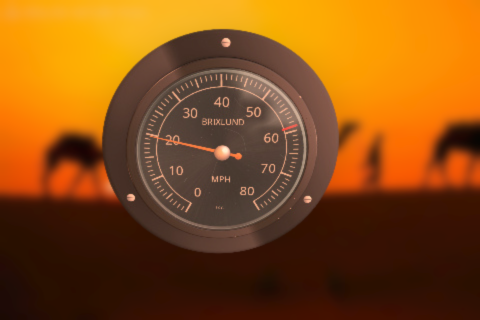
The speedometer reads 20; mph
